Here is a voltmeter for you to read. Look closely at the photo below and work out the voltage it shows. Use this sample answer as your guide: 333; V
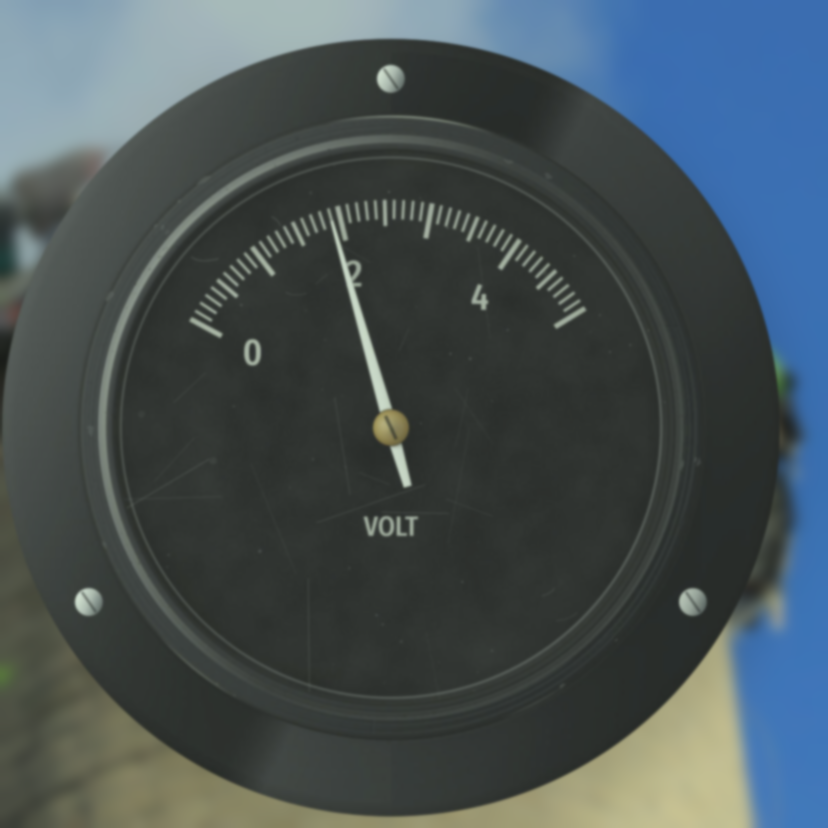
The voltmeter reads 1.9; V
